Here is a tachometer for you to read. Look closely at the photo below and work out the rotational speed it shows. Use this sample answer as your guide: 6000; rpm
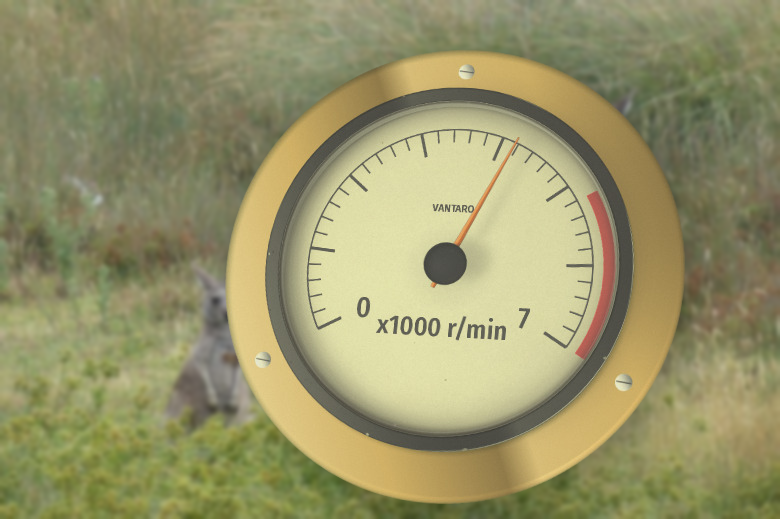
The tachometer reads 4200; rpm
